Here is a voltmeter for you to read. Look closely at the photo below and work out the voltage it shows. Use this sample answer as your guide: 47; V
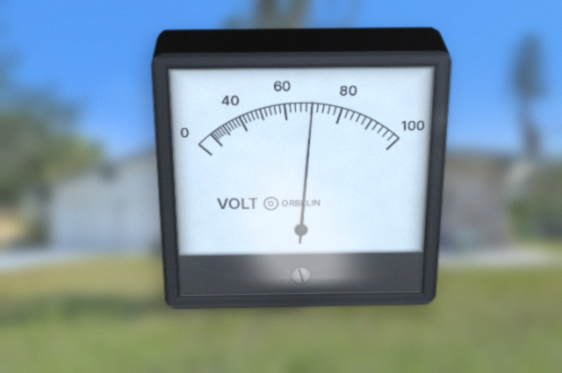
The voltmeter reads 70; V
